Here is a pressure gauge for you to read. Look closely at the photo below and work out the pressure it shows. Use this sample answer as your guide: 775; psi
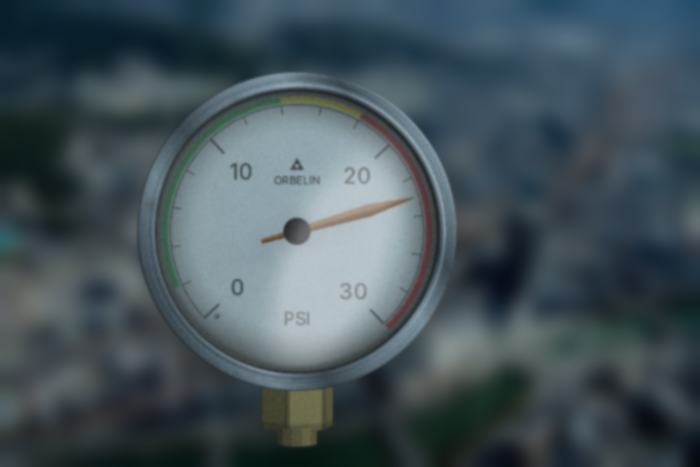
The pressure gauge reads 23; psi
